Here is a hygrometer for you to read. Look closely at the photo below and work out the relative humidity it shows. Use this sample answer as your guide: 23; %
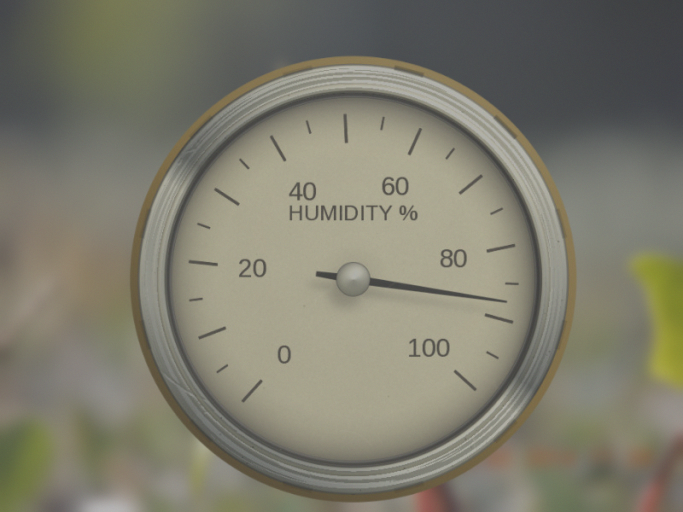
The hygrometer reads 87.5; %
